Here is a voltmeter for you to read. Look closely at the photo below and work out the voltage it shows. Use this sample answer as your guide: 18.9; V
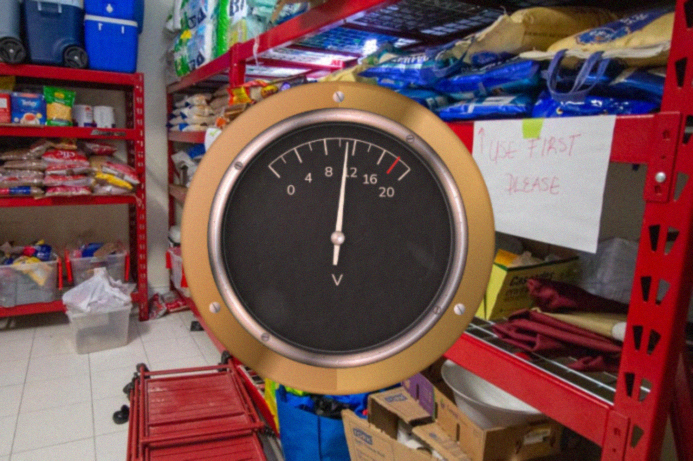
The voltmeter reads 11; V
